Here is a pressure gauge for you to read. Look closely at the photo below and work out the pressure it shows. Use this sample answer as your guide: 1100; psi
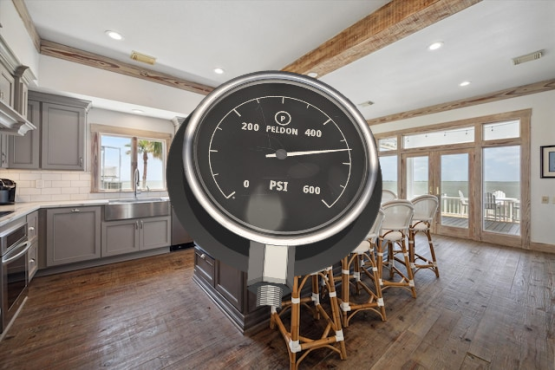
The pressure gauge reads 475; psi
